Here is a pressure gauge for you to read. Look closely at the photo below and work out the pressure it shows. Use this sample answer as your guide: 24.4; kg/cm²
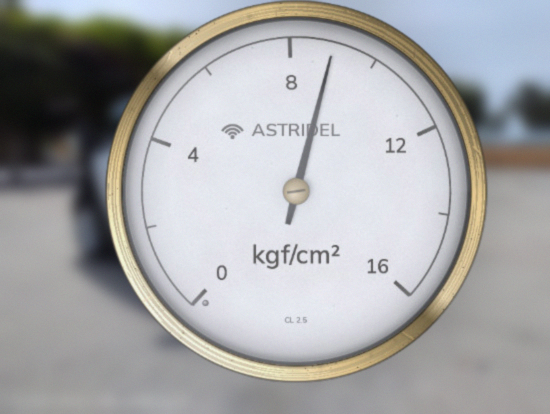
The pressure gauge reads 9; kg/cm²
